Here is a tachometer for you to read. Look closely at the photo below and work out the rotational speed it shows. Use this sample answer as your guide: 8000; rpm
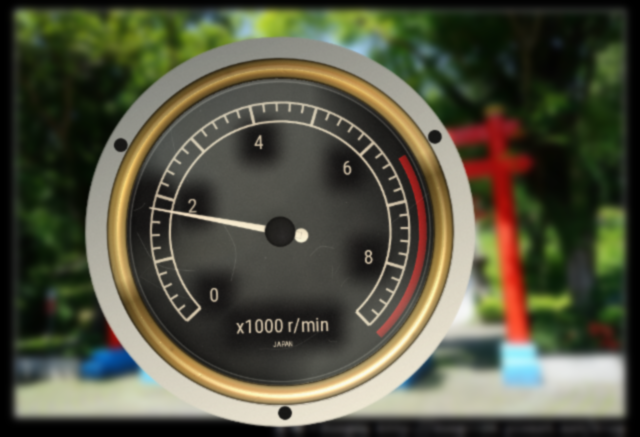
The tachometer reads 1800; rpm
